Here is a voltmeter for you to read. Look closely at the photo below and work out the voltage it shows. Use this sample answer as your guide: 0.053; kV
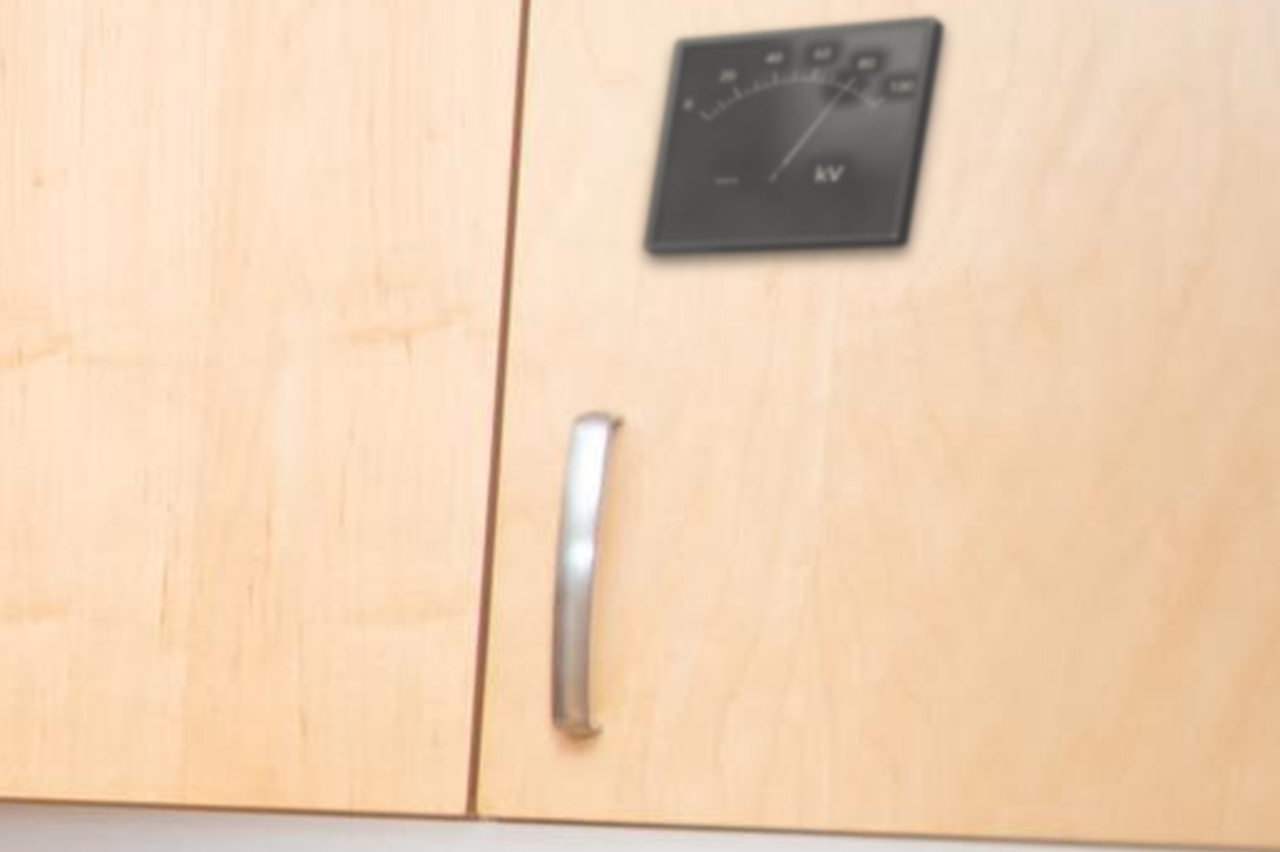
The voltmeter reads 80; kV
